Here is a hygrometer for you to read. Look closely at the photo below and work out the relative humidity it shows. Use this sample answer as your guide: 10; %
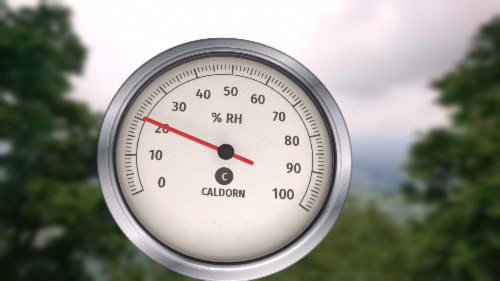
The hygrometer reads 20; %
